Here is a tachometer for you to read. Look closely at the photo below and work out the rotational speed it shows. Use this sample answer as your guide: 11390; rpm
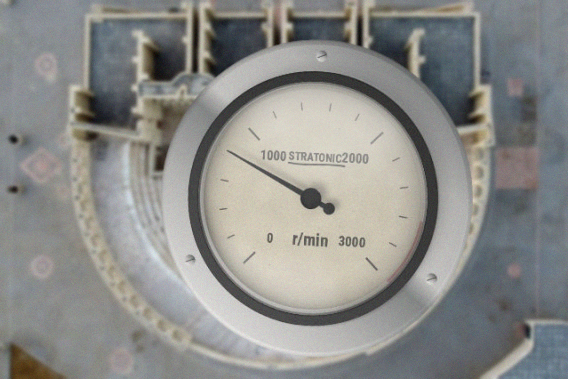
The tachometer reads 800; rpm
